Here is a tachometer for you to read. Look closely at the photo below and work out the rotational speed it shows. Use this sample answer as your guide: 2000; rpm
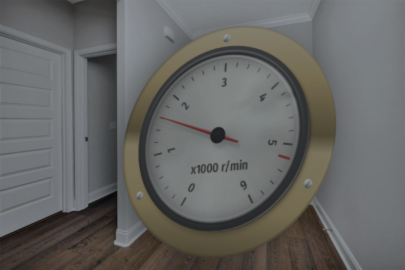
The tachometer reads 1600; rpm
